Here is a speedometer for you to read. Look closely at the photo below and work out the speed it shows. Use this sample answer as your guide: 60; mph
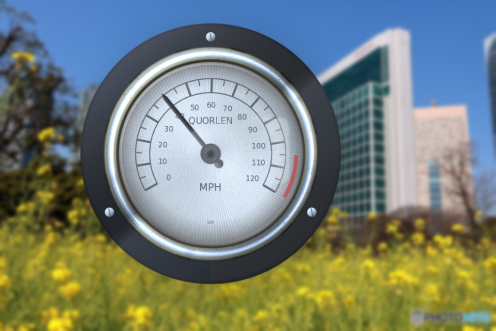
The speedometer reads 40; mph
